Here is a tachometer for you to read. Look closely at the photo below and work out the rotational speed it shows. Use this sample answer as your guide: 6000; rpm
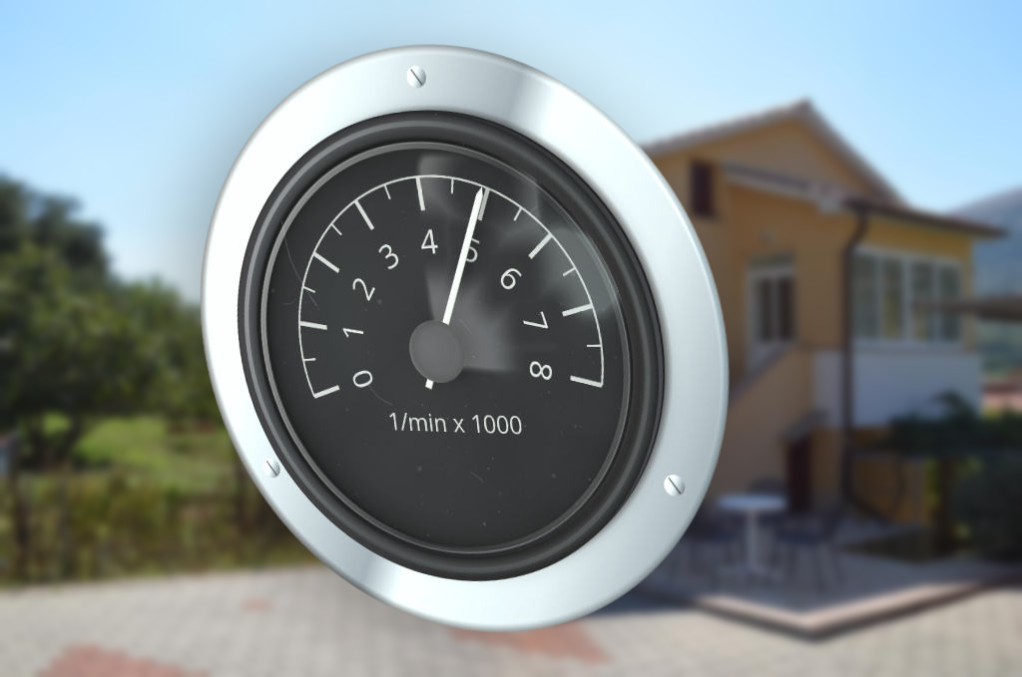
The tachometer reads 5000; rpm
